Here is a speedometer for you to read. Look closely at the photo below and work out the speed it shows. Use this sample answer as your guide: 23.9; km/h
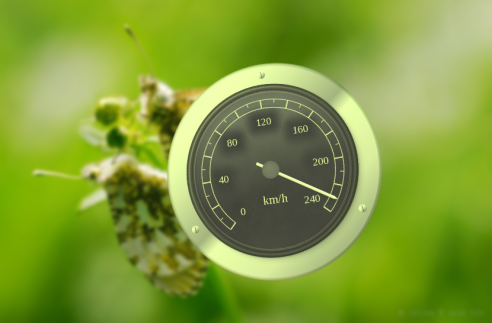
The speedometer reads 230; km/h
